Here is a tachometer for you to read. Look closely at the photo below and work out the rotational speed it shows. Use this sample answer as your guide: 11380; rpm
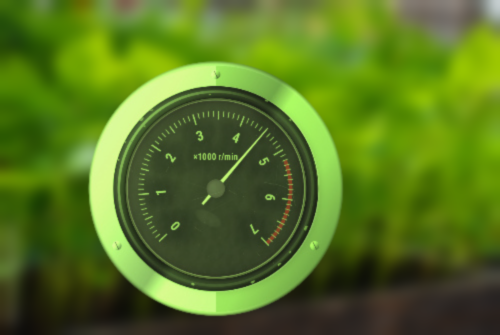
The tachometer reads 4500; rpm
